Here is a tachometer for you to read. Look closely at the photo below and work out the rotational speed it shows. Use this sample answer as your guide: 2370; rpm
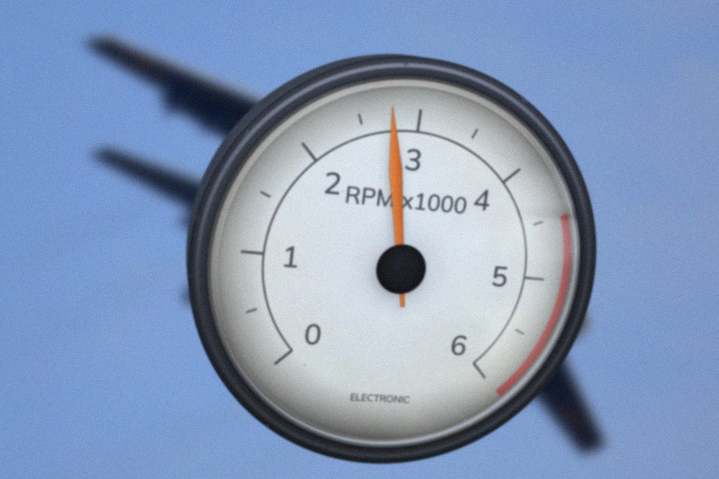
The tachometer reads 2750; rpm
